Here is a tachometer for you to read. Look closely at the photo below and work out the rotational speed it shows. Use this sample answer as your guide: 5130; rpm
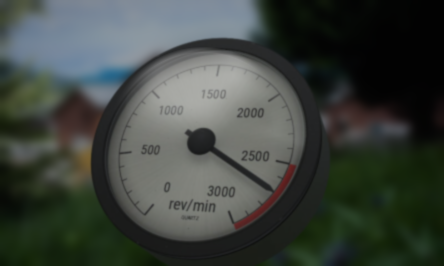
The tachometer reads 2700; rpm
